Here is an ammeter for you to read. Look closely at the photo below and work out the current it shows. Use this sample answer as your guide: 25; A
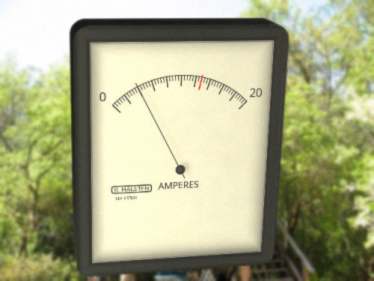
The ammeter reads 4; A
